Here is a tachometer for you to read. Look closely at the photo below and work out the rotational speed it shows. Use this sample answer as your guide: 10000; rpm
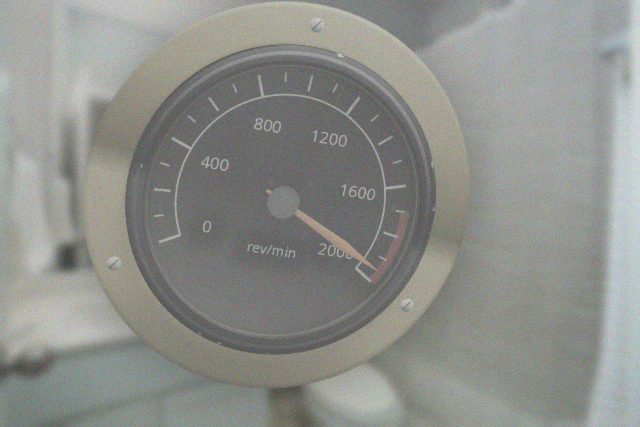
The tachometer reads 1950; rpm
